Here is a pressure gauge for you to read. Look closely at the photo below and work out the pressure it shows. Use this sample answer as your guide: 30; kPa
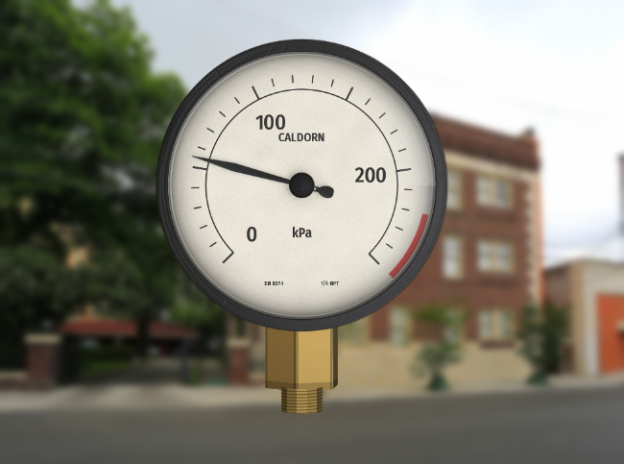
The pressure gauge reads 55; kPa
